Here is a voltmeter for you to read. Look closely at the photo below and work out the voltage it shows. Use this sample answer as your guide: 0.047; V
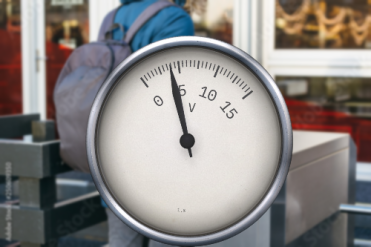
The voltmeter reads 4; V
